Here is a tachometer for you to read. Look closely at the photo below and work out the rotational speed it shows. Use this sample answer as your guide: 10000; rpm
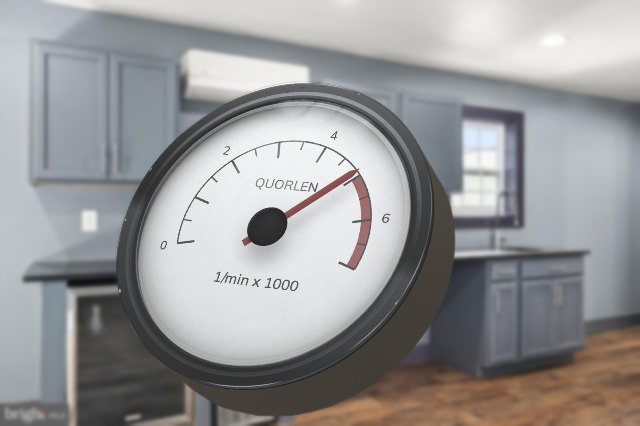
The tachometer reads 5000; rpm
